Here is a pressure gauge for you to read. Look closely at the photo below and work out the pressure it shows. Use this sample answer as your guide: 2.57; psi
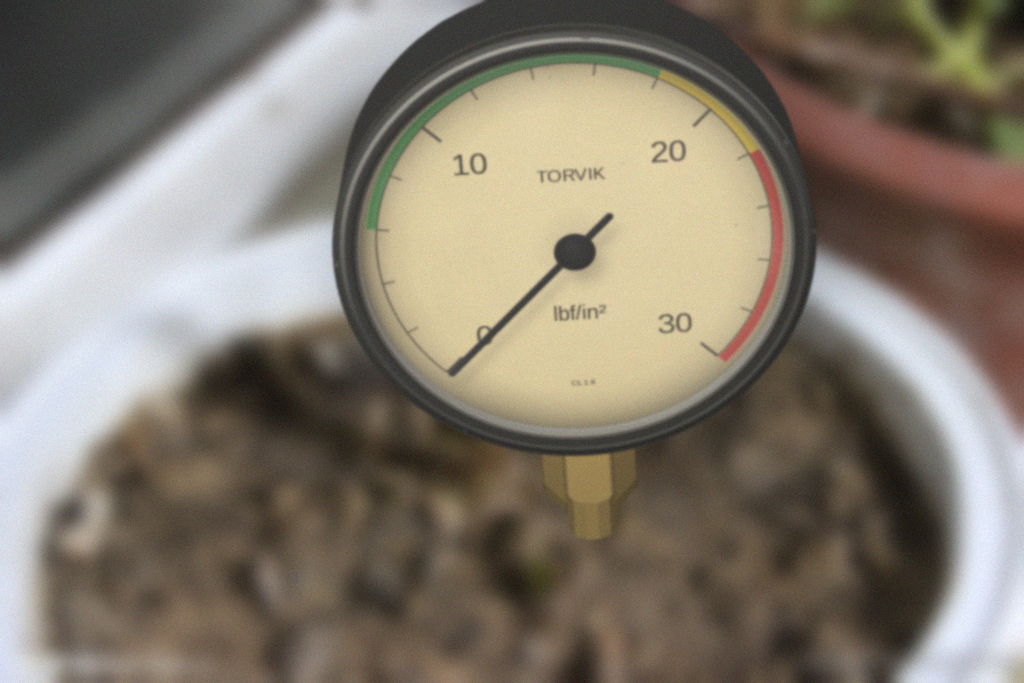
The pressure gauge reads 0; psi
